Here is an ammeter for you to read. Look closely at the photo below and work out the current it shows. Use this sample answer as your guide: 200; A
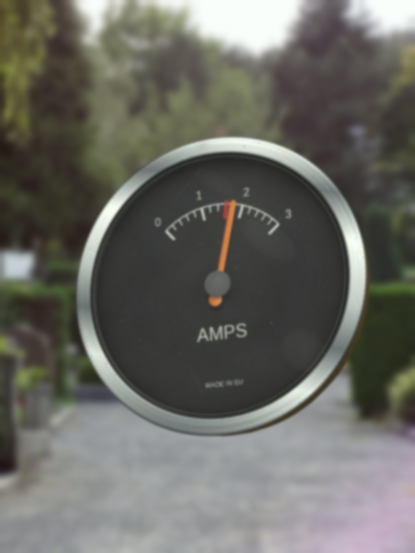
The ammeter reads 1.8; A
